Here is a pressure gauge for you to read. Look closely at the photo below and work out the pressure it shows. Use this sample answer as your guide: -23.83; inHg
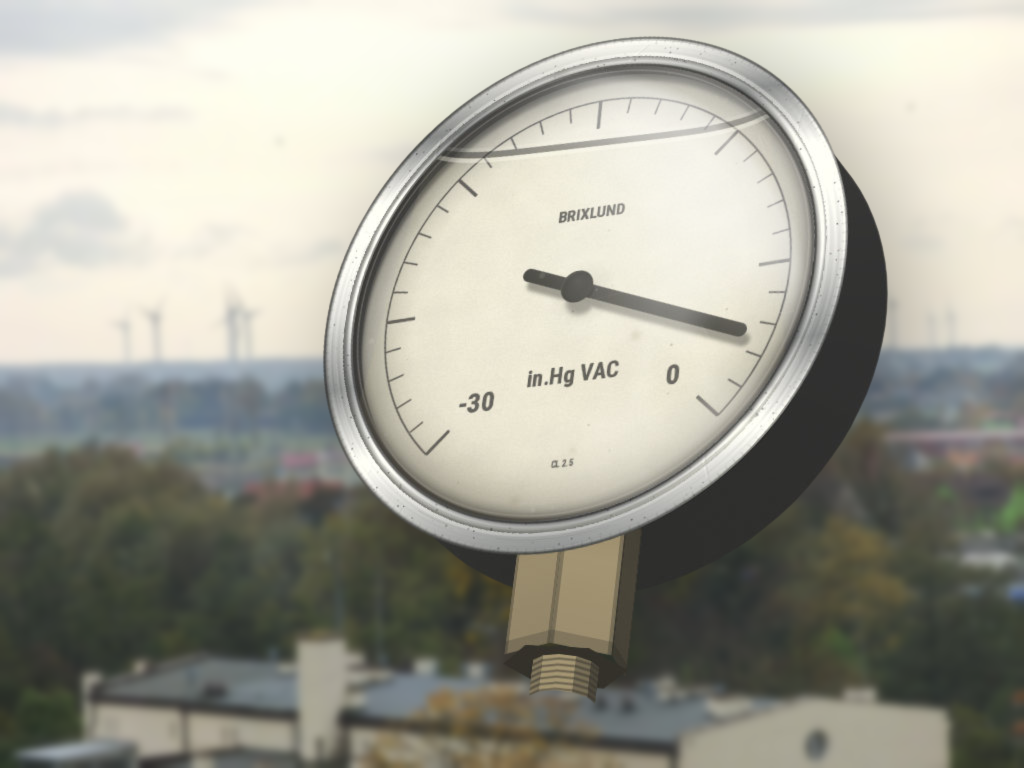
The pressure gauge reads -2.5; inHg
